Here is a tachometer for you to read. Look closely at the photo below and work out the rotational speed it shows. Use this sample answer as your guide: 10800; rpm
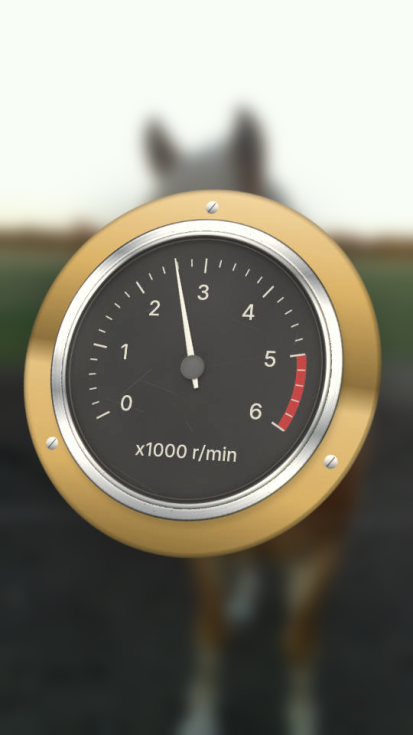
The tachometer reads 2600; rpm
